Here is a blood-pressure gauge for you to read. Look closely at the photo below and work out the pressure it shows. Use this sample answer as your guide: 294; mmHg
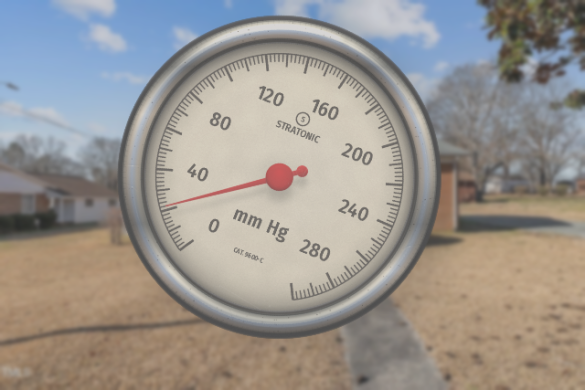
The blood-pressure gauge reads 22; mmHg
